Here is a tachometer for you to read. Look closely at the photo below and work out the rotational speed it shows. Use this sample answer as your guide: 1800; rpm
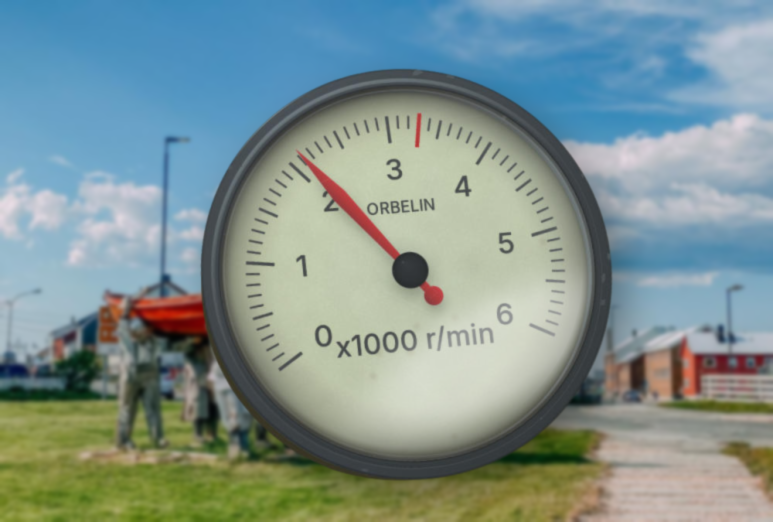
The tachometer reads 2100; rpm
